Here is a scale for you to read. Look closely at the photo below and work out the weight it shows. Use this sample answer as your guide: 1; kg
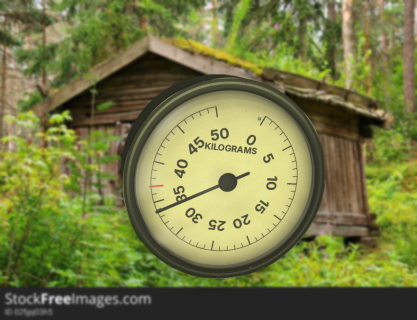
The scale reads 34; kg
